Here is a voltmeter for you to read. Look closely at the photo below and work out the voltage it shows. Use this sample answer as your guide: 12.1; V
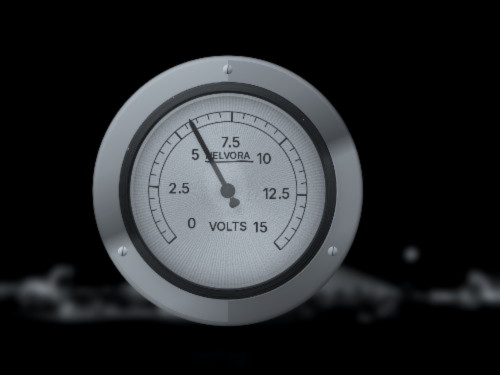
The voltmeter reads 5.75; V
